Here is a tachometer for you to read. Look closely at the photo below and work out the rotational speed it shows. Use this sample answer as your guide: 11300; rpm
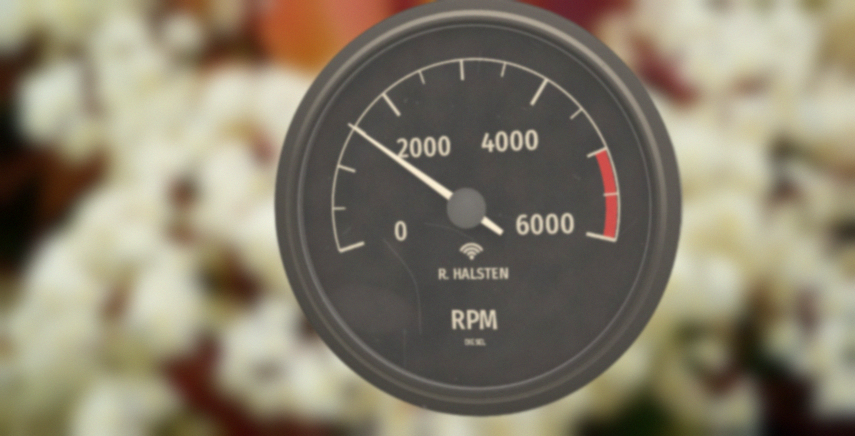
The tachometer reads 1500; rpm
